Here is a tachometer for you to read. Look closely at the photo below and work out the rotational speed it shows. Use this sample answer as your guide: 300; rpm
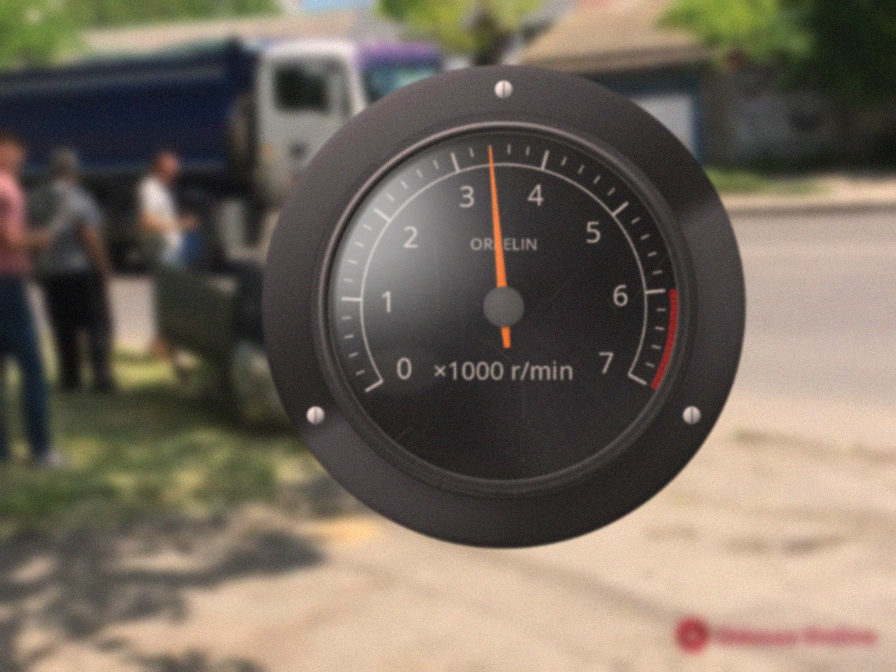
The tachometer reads 3400; rpm
